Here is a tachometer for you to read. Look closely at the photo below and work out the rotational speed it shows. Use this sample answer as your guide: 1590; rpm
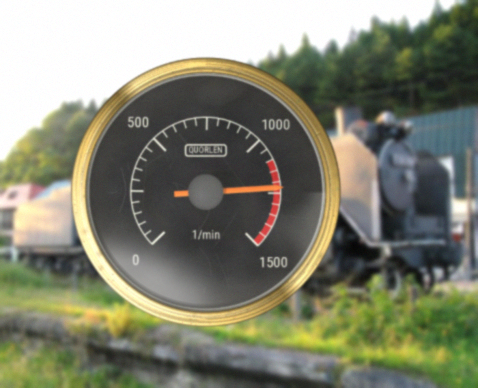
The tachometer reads 1225; rpm
